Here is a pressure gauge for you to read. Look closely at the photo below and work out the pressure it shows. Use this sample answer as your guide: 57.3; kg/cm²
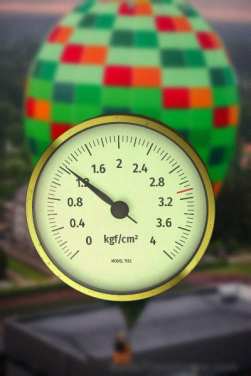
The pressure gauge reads 1.25; kg/cm²
